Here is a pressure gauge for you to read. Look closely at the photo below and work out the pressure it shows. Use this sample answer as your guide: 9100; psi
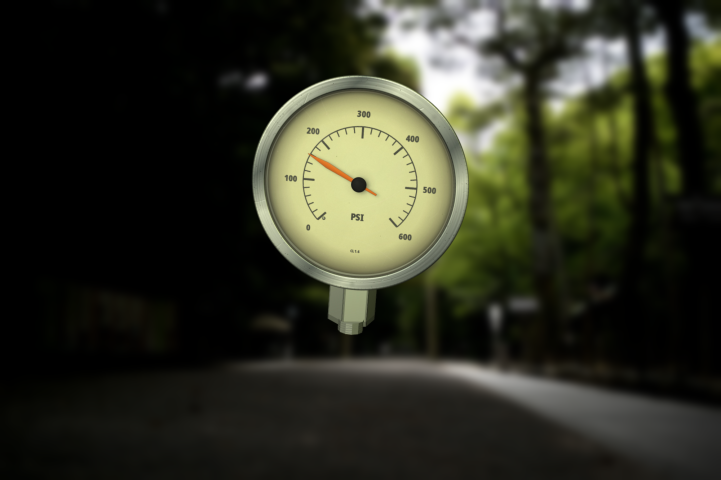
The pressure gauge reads 160; psi
